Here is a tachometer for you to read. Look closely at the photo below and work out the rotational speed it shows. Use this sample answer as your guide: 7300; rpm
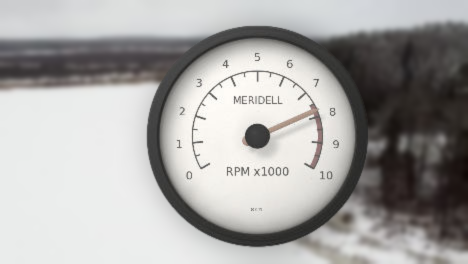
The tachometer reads 7750; rpm
